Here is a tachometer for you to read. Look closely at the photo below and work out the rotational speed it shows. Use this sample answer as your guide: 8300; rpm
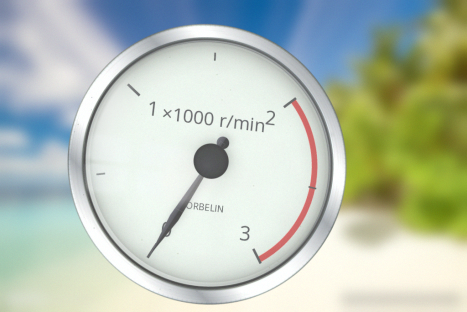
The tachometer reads 0; rpm
